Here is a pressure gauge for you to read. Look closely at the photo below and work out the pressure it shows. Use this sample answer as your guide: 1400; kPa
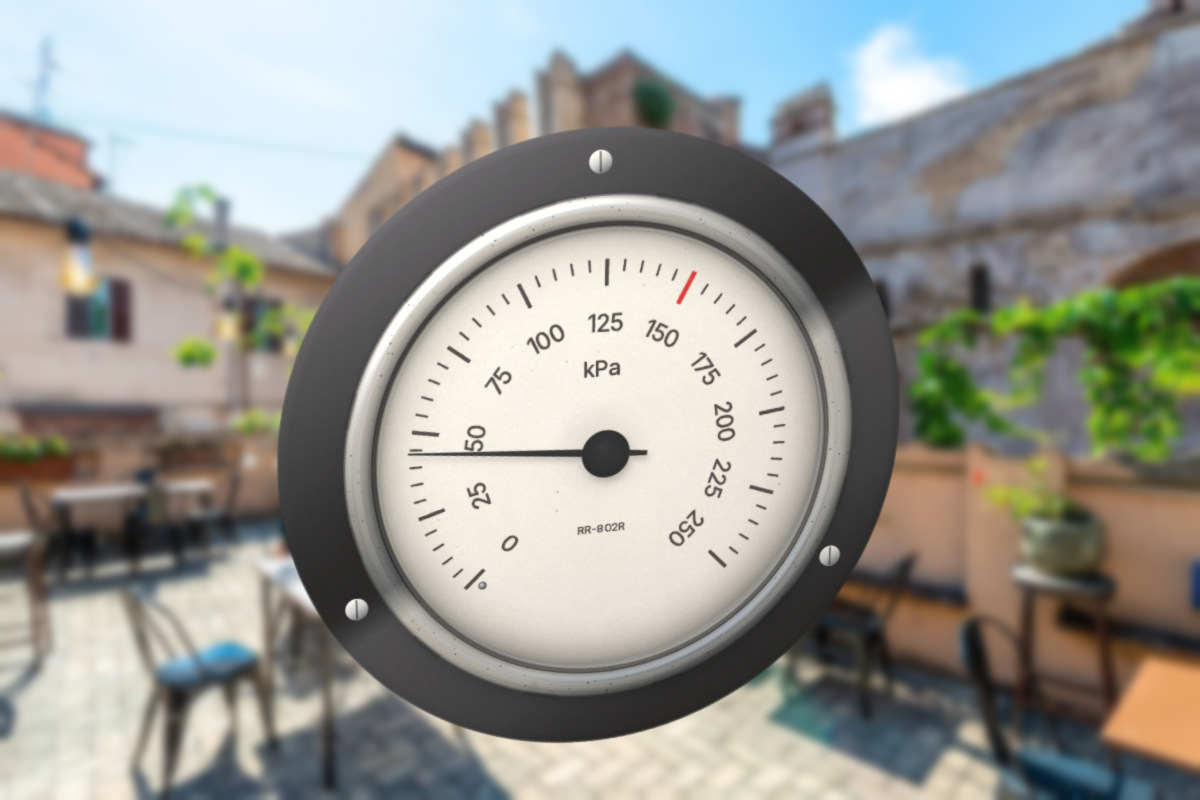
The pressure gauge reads 45; kPa
